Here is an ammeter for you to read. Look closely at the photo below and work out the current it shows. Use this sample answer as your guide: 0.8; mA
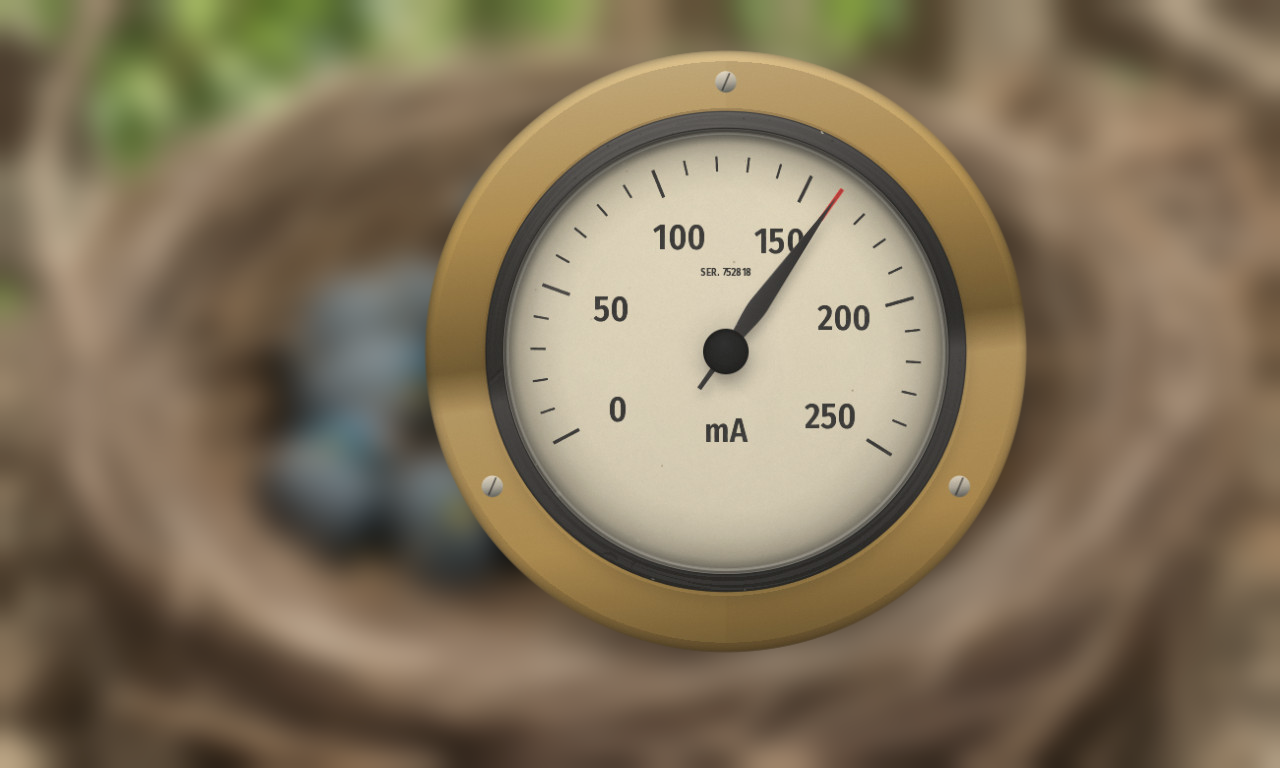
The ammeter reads 160; mA
